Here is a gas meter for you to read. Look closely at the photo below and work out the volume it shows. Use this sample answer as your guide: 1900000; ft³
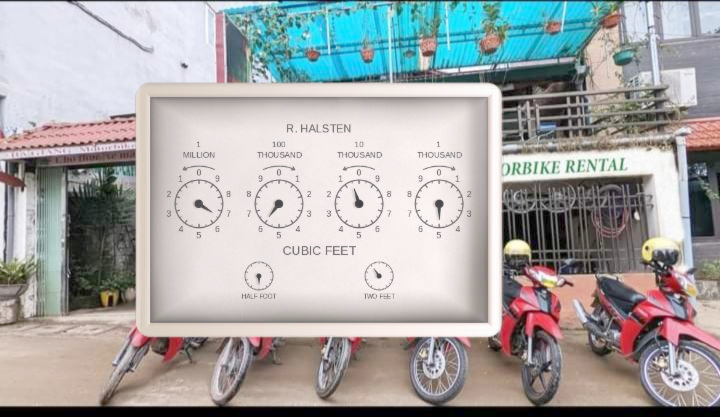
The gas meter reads 660500; ft³
